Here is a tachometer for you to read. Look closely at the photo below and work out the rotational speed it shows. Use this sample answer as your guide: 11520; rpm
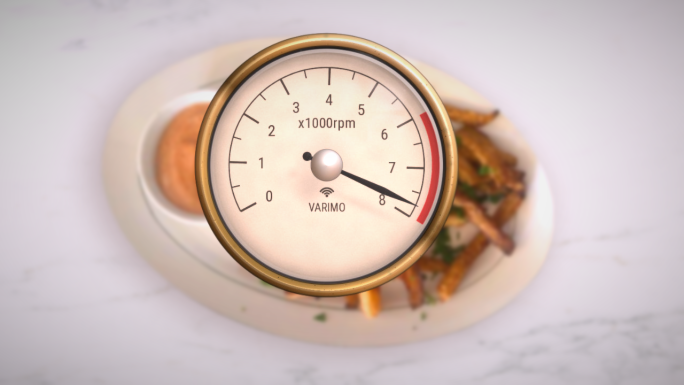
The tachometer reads 7750; rpm
